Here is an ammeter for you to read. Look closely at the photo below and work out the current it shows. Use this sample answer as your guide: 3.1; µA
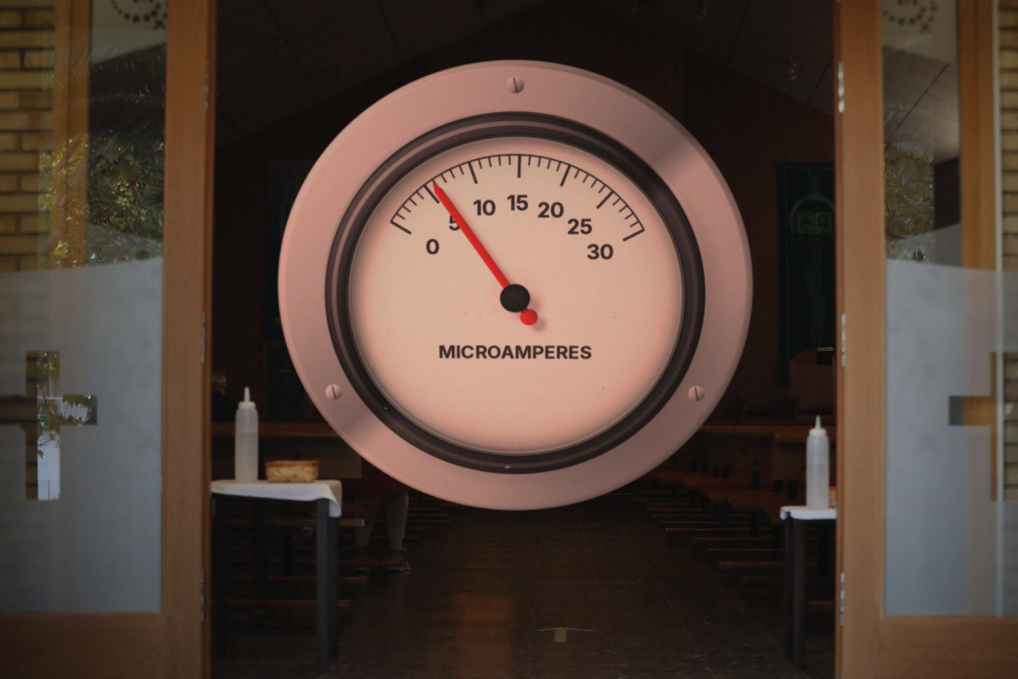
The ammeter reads 6; µA
